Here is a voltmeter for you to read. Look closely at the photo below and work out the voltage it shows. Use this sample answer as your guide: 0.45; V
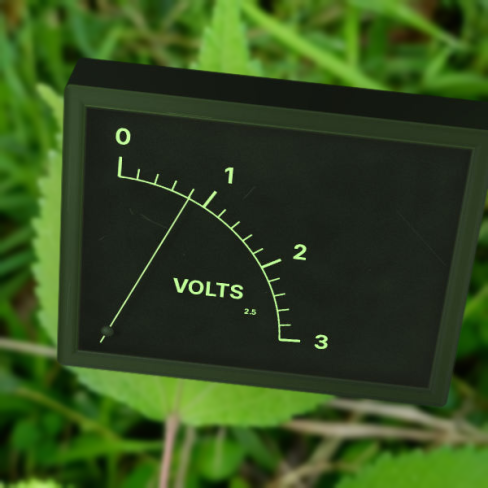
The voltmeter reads 0.8; V
